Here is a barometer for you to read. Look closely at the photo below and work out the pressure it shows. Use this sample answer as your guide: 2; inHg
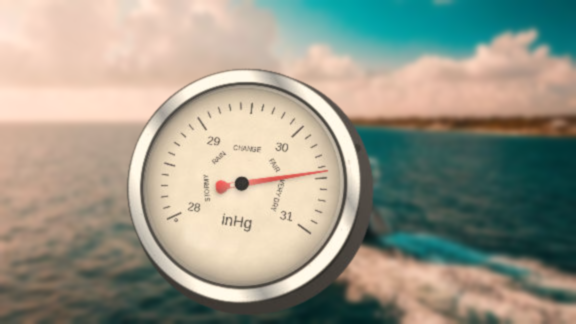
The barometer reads 30.45; inHg
